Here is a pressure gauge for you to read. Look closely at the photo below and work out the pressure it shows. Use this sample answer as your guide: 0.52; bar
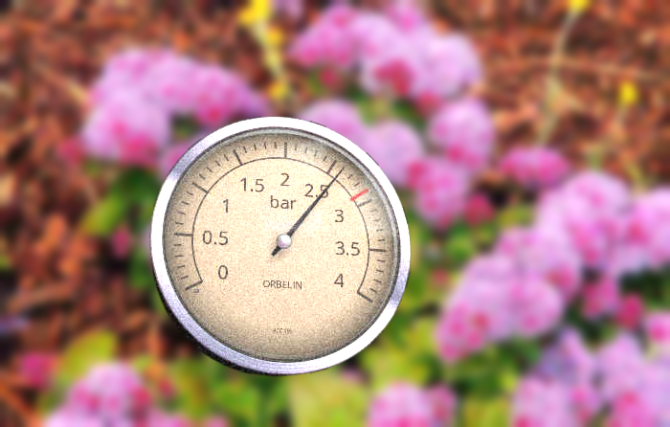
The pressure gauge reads 2.6; bar
